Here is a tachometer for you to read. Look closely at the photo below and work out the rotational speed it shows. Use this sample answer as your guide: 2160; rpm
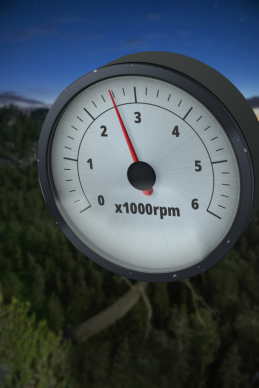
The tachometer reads 2600; rpm
